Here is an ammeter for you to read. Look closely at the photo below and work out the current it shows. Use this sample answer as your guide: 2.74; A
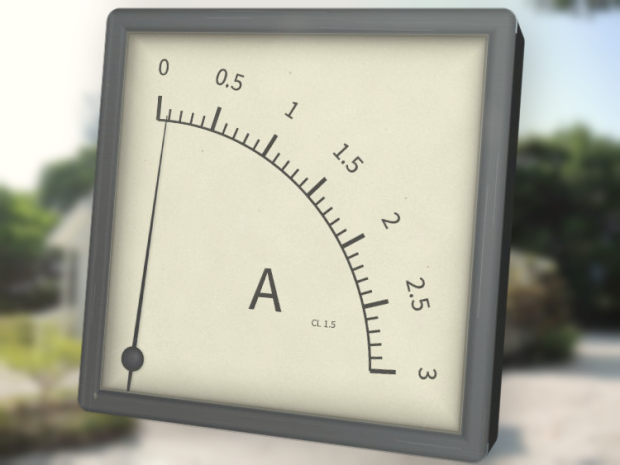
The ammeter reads 0.1; A
